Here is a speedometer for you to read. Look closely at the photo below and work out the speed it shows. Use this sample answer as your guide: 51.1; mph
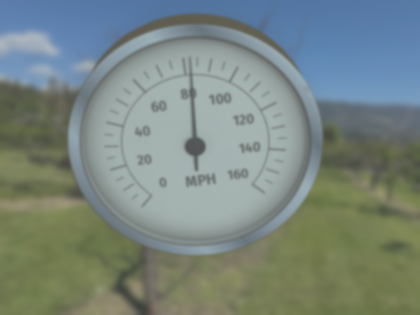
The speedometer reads 82.5; mph
